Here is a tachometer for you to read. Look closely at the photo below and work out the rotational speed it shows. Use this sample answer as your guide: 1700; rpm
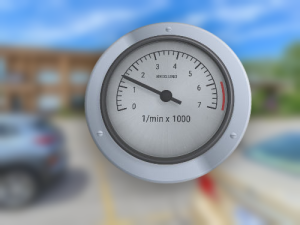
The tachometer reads 1400; rpm
